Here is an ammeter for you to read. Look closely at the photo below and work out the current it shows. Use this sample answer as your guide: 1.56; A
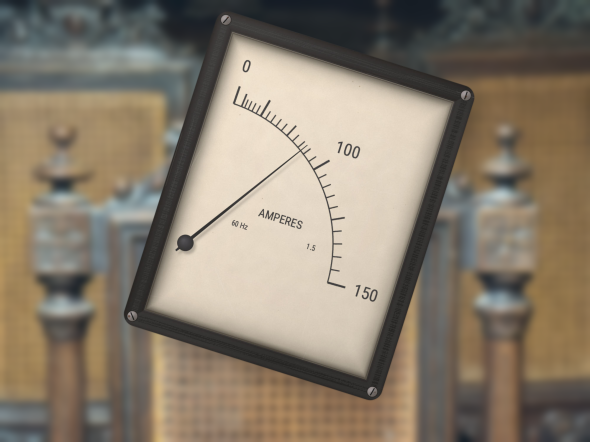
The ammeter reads 87.5; A
